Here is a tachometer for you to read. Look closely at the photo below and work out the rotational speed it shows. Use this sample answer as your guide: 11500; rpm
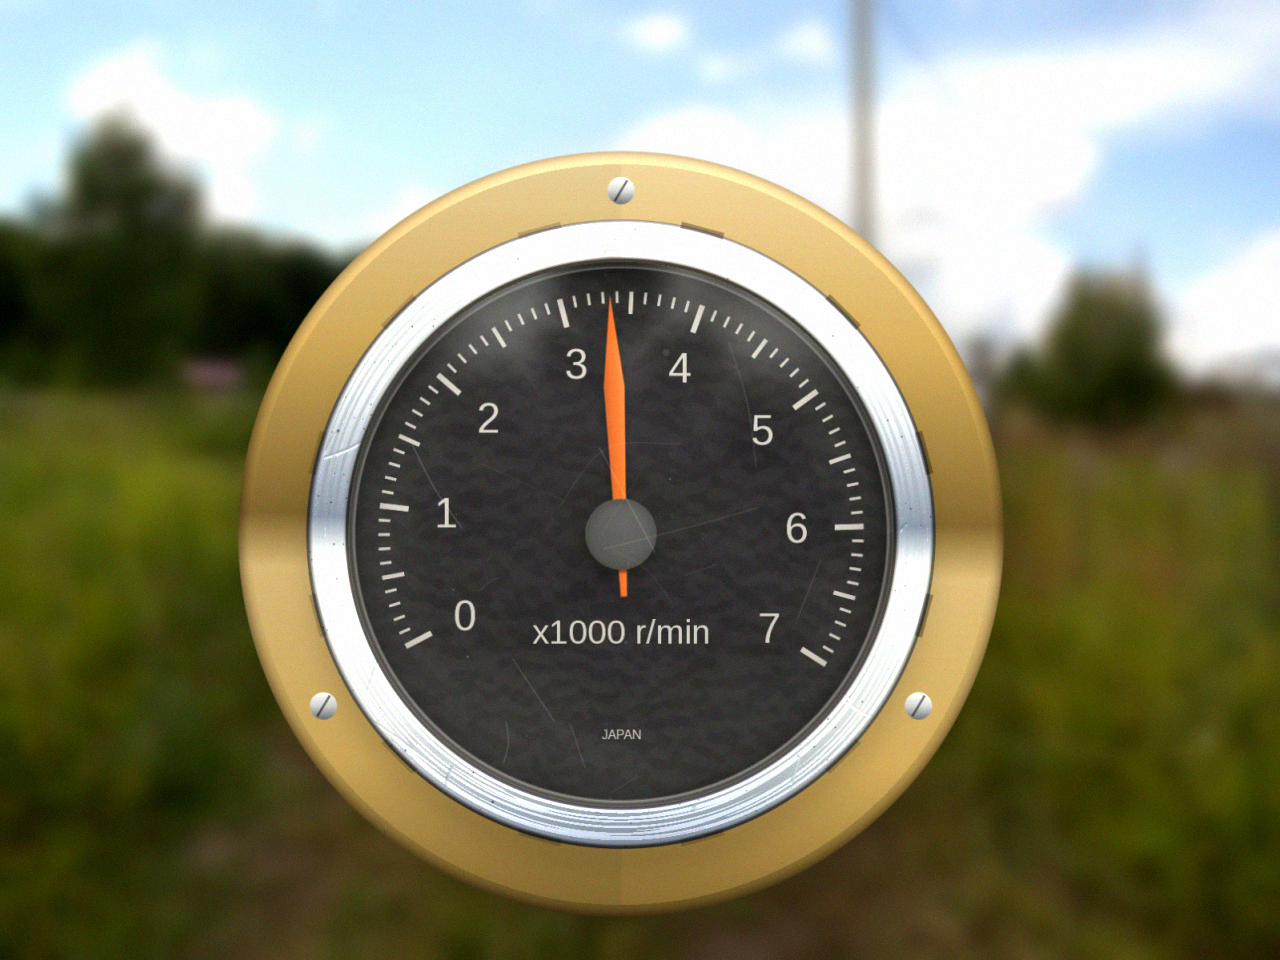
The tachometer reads 3350; rpm
